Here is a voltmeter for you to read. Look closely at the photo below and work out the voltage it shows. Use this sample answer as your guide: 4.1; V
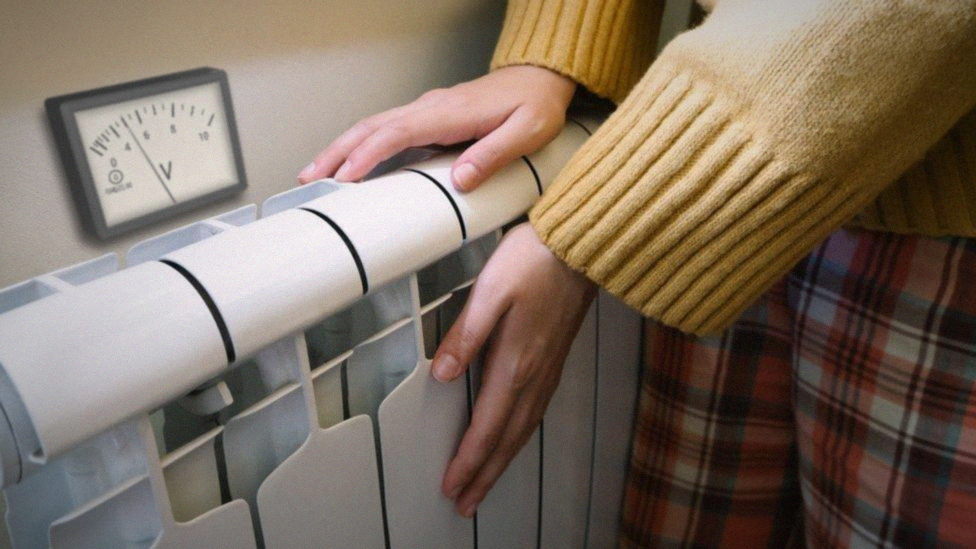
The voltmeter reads 5; V
